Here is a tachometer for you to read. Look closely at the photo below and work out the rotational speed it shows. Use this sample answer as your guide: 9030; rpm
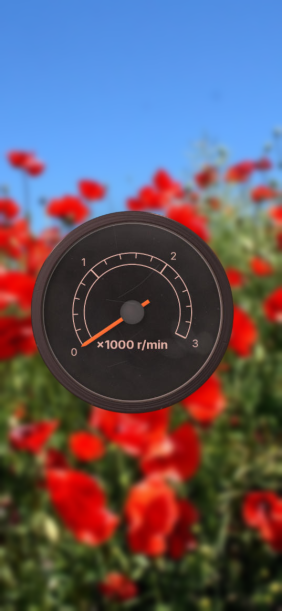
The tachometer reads 0; rpm
